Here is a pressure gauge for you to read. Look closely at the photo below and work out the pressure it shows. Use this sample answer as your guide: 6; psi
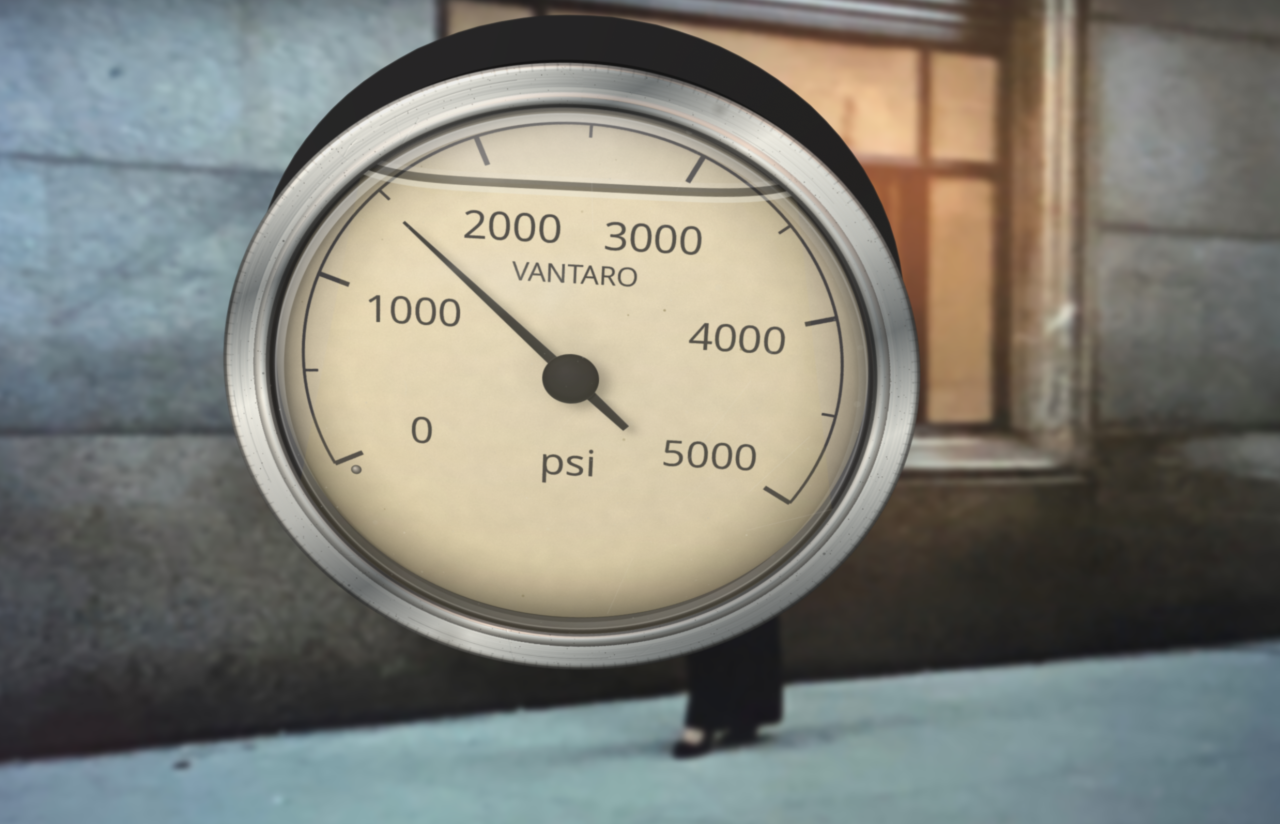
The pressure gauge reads 1500; psi
